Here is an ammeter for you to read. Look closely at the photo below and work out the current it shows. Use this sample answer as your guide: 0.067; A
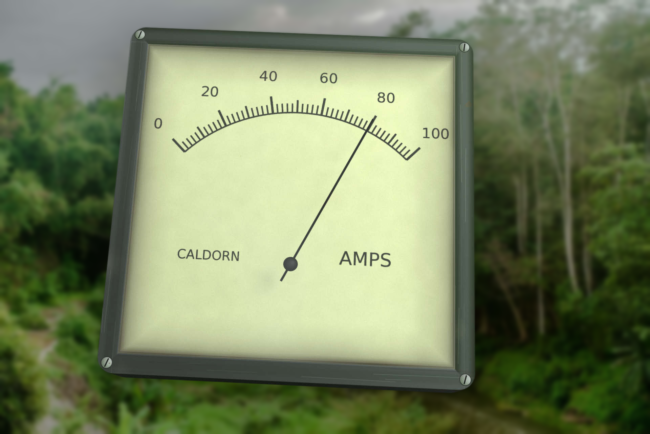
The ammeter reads 80; A
